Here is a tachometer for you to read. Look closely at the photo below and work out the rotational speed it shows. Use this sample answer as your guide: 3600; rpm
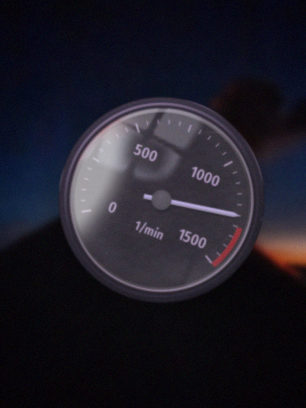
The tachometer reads 1250; rpm
